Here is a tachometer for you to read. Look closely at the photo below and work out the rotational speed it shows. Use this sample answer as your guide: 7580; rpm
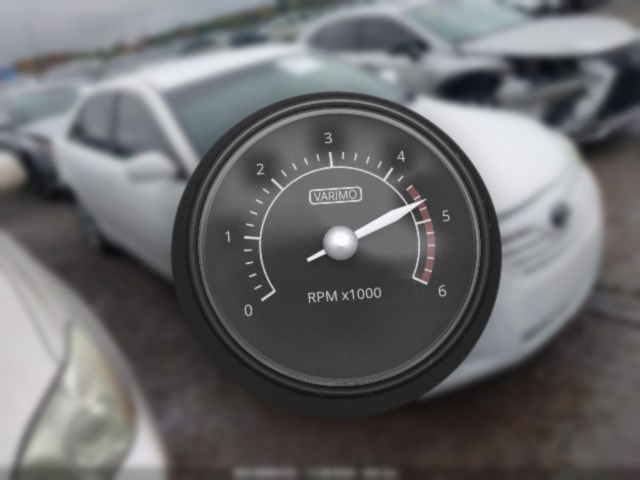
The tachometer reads 4700; rpm
